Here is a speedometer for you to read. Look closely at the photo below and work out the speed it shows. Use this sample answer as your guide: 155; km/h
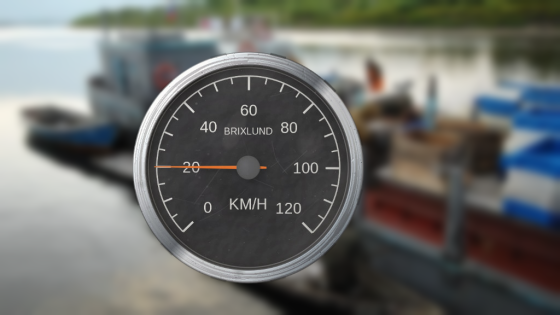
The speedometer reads 20; km/h
